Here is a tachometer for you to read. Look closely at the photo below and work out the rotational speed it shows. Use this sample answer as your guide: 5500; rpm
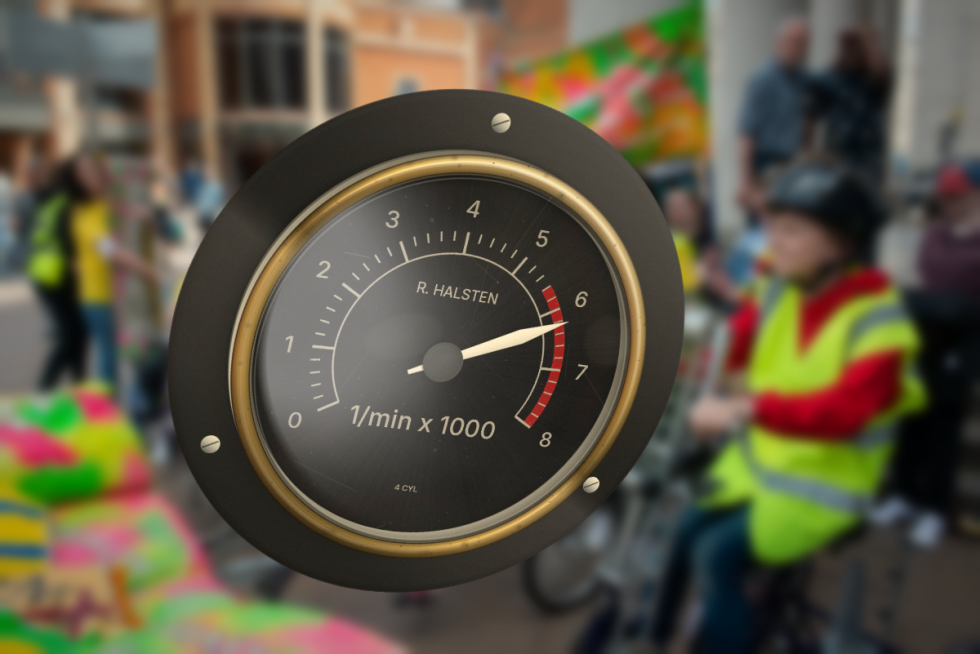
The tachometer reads 6200; rpm
